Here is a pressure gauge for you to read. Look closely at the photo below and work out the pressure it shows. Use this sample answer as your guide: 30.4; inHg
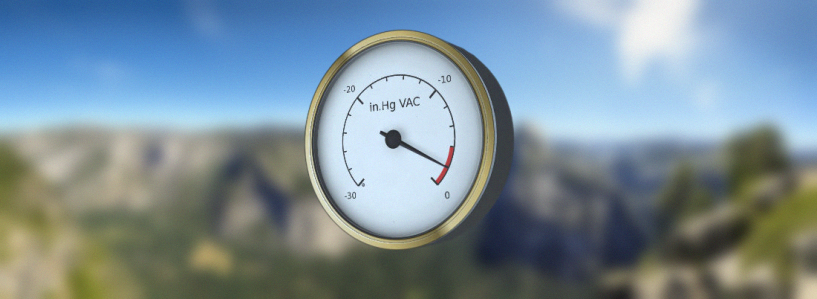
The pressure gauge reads -2; inHg
